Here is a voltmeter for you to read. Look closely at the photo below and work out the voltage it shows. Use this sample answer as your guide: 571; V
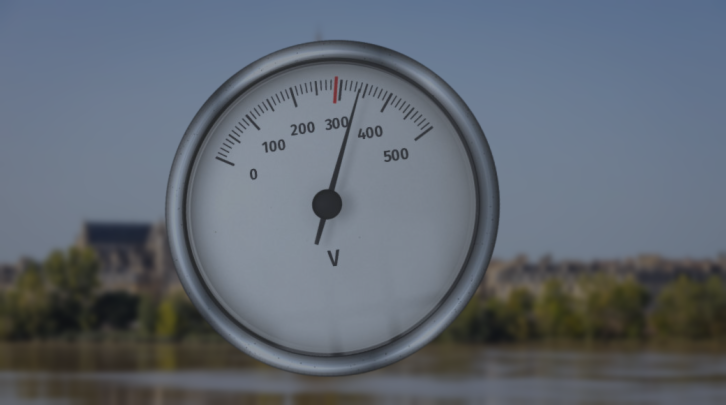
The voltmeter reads 340; V
